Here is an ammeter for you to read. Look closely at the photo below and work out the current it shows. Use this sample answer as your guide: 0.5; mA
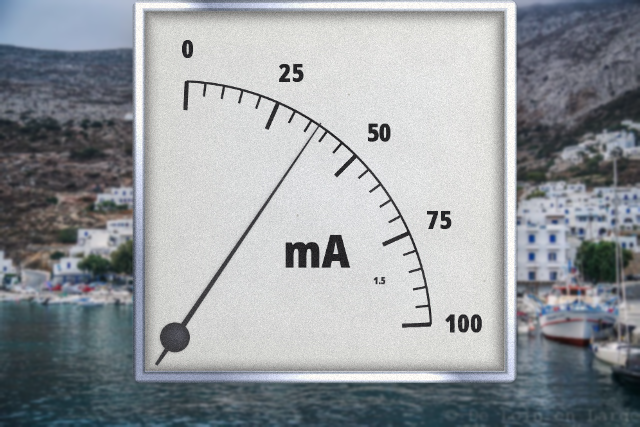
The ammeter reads 37.5; mA
